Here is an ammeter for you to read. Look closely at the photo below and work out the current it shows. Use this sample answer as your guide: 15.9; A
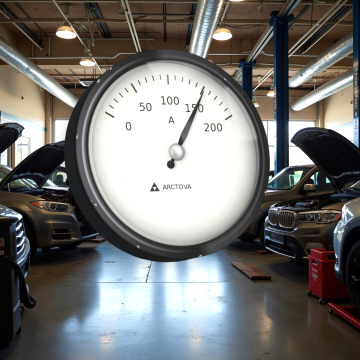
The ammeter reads 150; A
